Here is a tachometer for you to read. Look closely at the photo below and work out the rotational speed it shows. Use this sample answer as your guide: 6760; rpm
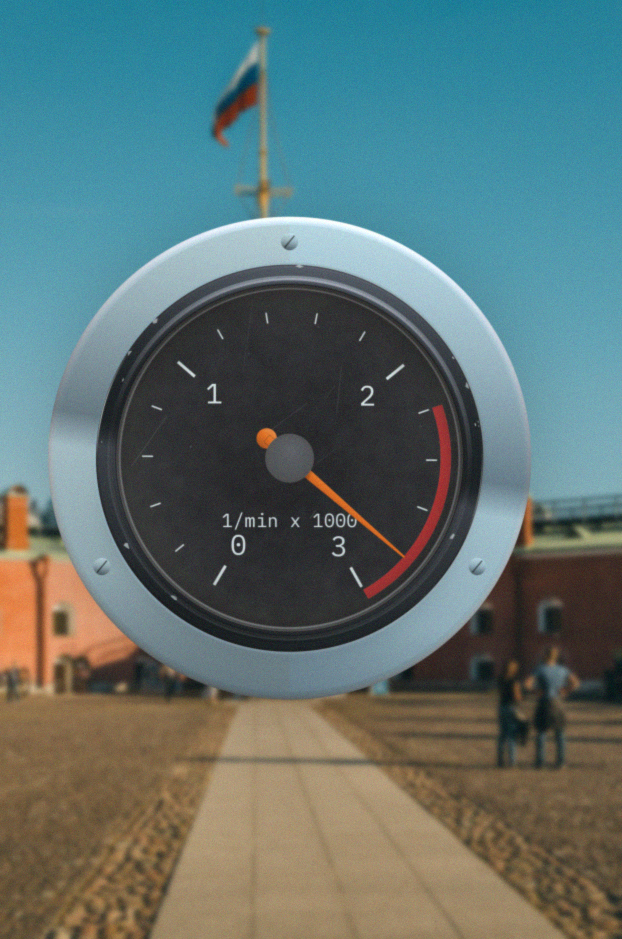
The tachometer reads 2800; rpm
